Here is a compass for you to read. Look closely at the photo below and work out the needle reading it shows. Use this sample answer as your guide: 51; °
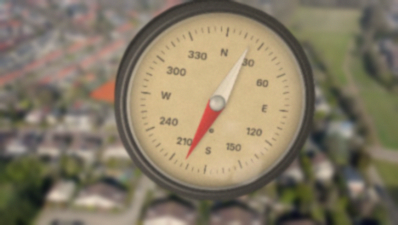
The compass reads 200; °
